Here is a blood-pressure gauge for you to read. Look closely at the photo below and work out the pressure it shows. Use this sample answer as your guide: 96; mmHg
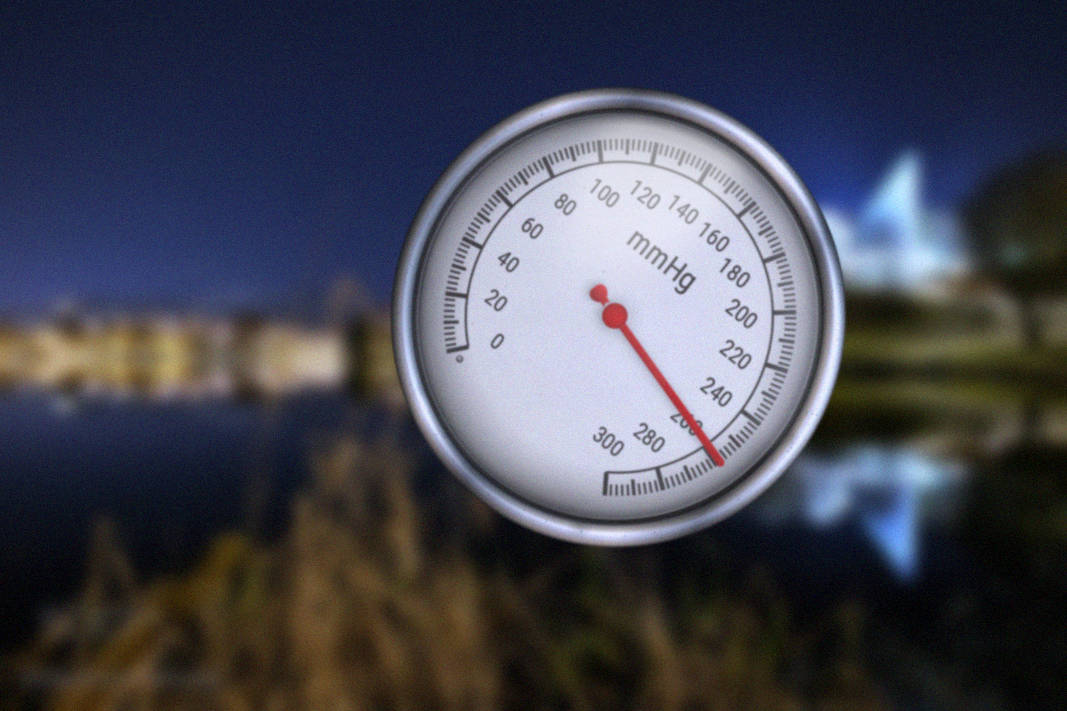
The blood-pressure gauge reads 258; mmHg
